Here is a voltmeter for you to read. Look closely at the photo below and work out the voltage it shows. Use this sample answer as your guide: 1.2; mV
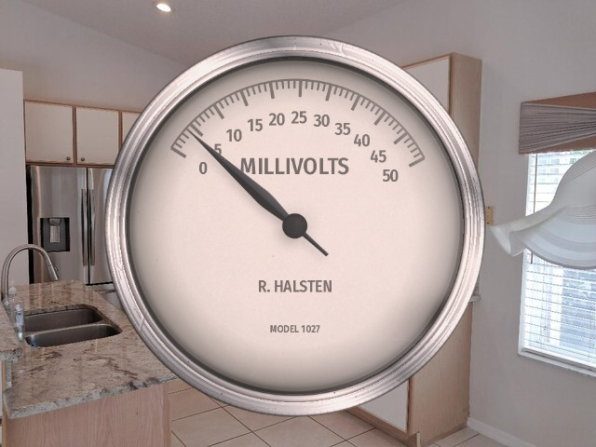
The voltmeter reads 4; mV
